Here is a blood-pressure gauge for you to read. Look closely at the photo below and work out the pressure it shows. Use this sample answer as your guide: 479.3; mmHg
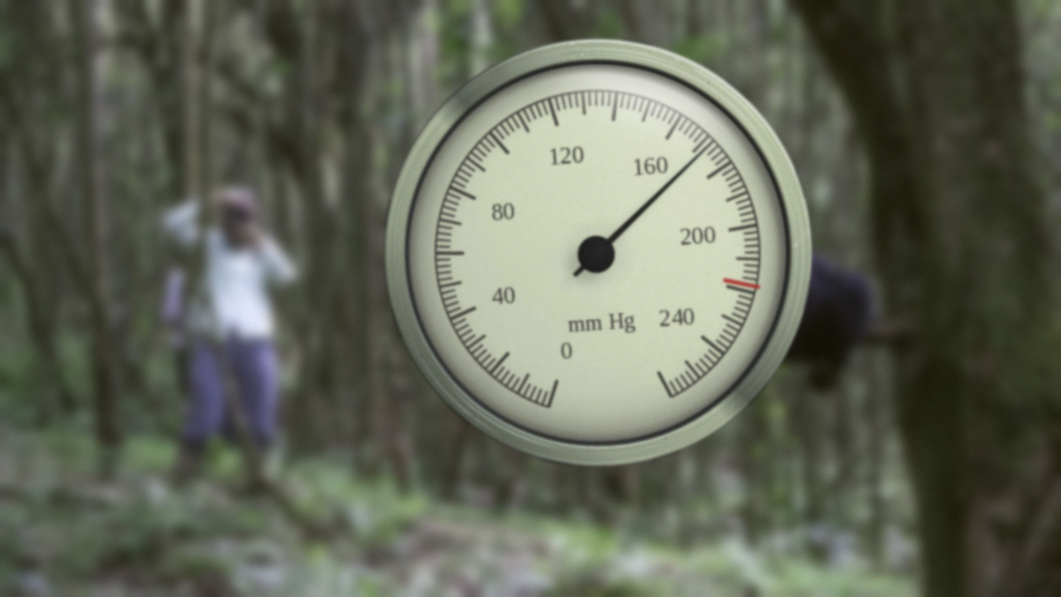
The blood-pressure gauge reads 172; mmHg
